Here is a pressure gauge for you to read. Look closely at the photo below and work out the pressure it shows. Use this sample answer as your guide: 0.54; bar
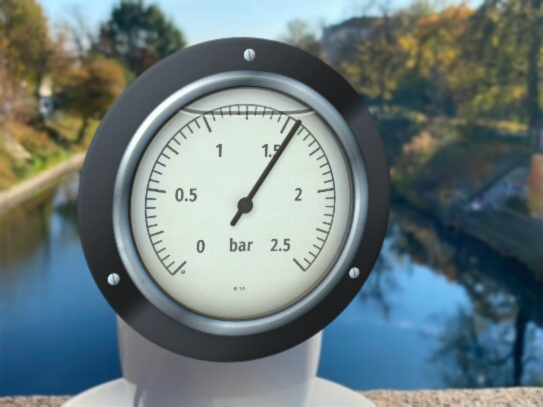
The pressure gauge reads 1.55; bar
